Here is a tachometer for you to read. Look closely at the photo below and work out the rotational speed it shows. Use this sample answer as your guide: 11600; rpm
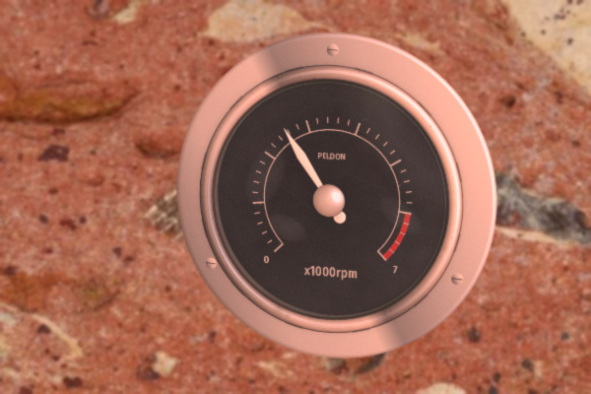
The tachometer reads 2600; rpm
